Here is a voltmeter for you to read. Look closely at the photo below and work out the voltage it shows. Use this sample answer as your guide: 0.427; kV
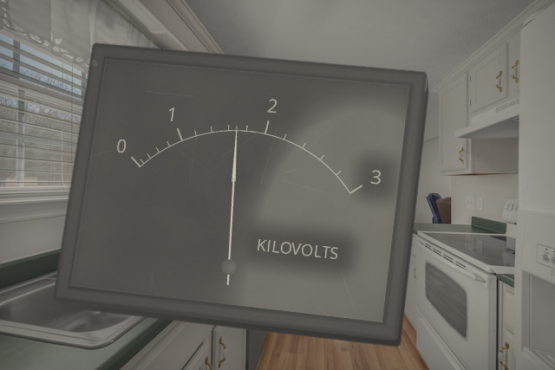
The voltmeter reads 1.7; kV
